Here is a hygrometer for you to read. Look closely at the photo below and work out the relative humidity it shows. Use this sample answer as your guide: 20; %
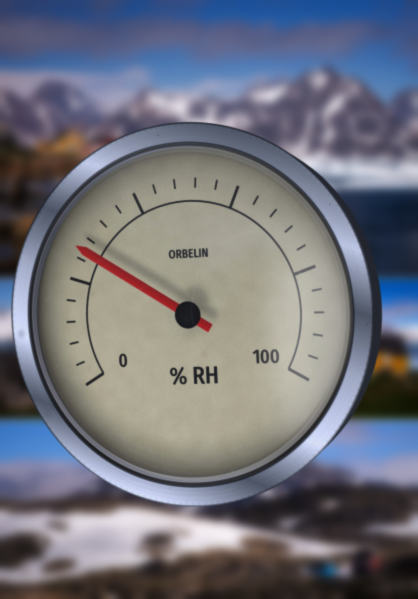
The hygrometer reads 26; %
